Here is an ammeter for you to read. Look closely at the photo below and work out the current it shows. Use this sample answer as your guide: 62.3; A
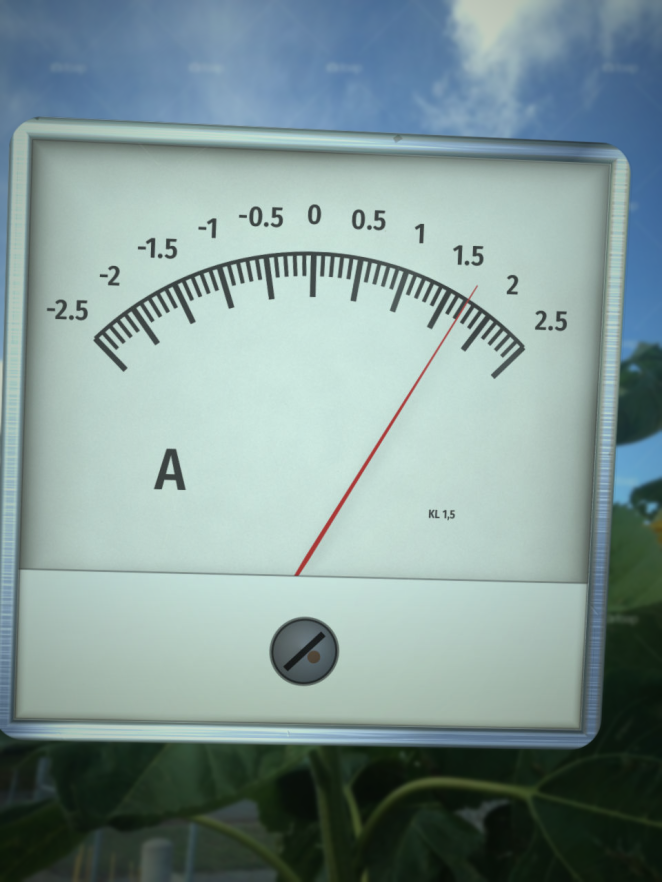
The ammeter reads 1.7; A
